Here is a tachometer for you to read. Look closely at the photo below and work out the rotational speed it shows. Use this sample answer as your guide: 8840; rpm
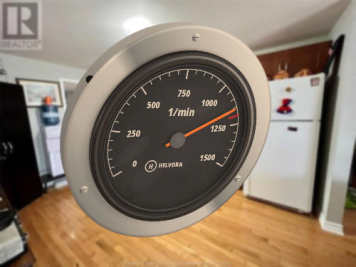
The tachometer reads 1150; rpm
